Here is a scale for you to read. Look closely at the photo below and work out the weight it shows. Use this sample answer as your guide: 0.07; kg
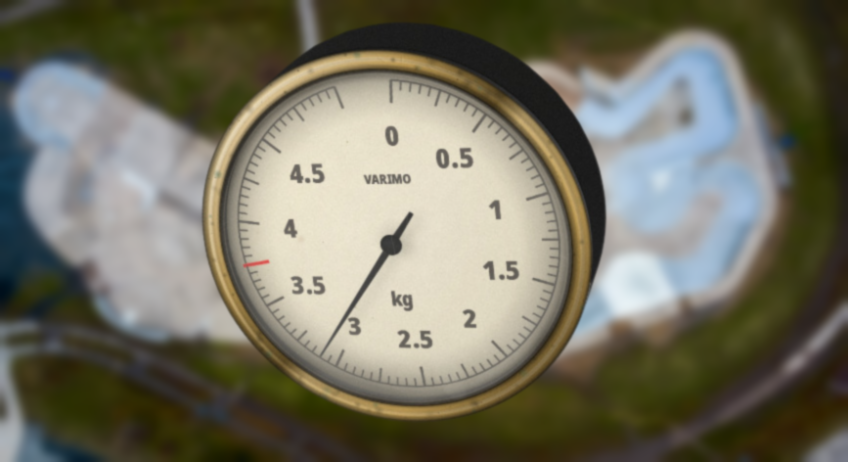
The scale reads 3.1; kg
